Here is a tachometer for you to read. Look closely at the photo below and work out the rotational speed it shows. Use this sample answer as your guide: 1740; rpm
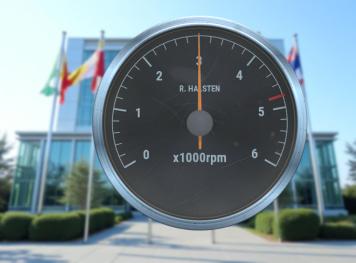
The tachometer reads 3000; rpm
